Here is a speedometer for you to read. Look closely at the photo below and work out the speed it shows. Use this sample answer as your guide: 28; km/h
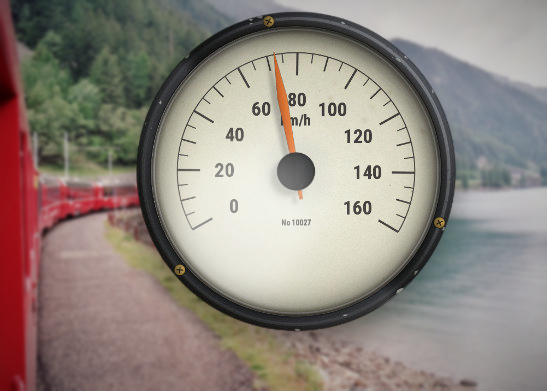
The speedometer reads 72.5; km/h
